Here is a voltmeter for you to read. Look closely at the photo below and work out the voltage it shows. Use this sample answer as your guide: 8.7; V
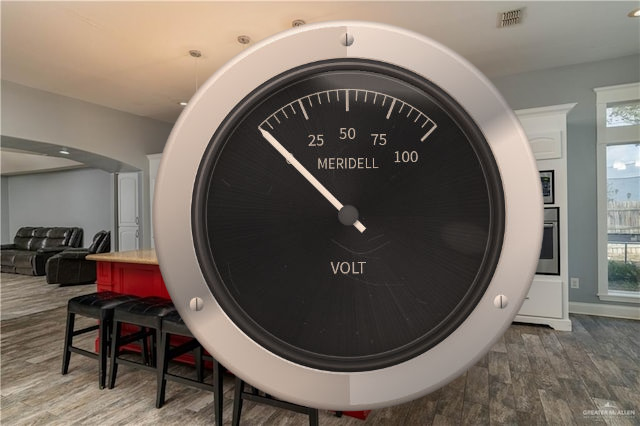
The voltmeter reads 0; V
